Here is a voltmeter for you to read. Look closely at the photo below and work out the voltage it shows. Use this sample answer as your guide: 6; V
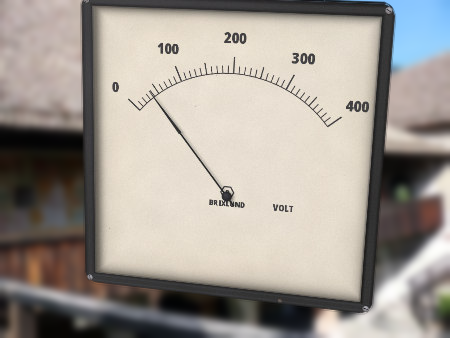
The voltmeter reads 40; V
